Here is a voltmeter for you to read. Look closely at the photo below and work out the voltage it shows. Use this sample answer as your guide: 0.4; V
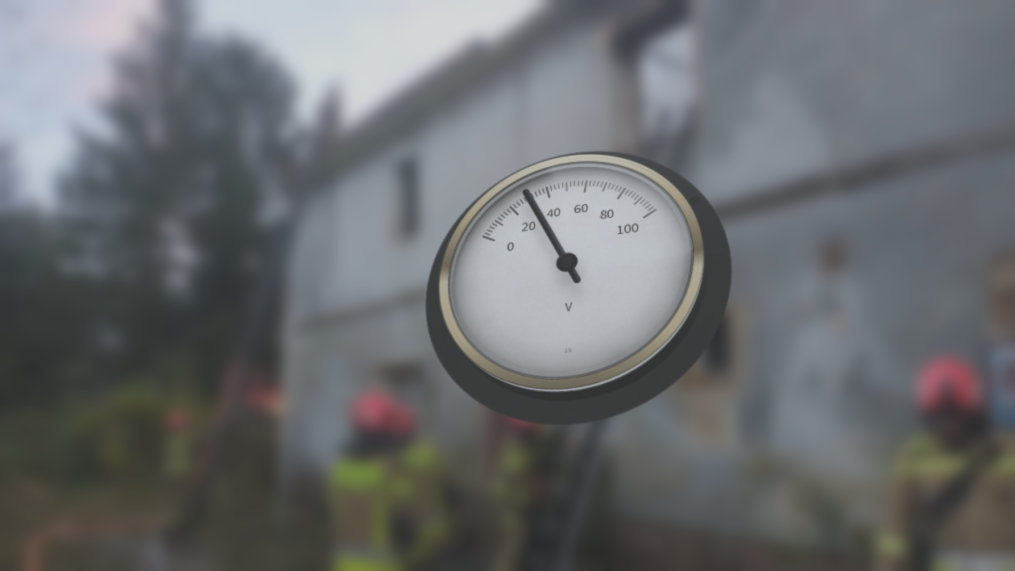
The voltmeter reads 30; V
